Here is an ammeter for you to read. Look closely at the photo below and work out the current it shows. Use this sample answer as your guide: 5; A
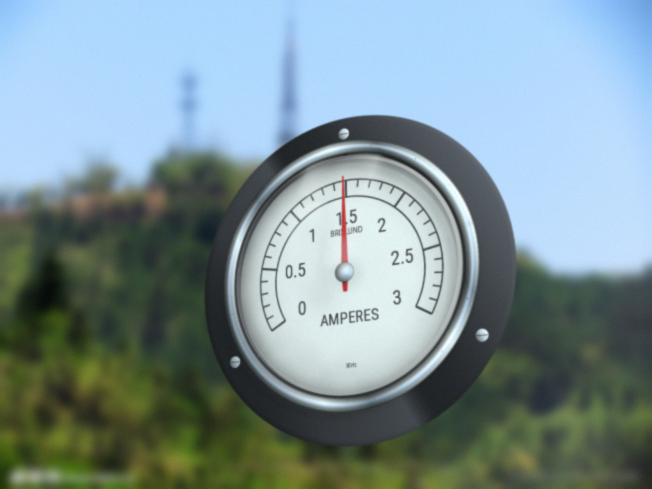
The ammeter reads 1.5; A
